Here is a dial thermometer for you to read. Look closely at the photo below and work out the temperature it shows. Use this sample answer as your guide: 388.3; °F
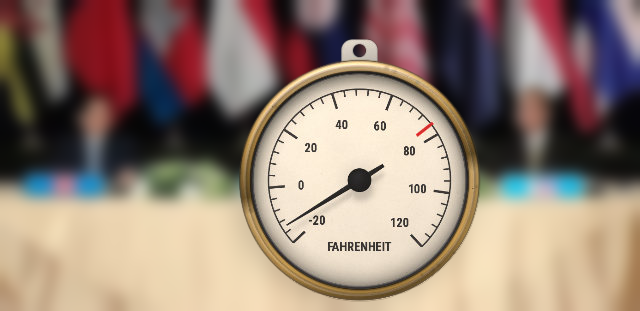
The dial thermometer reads -14; °F
